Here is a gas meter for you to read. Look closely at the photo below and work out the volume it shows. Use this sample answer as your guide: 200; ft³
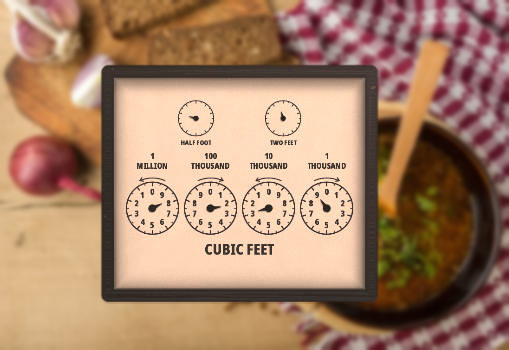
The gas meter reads 822900; ft³
